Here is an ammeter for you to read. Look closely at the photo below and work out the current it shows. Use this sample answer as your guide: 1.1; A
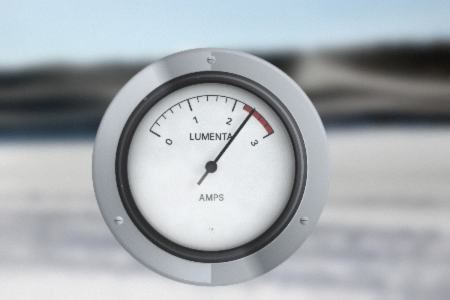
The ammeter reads 2.4; A
